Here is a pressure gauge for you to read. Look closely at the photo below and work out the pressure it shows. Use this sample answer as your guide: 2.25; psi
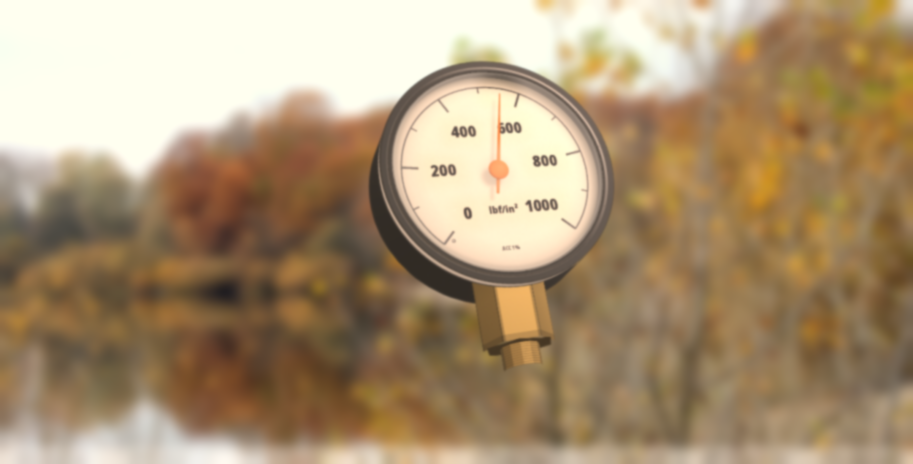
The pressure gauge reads 550; psi
